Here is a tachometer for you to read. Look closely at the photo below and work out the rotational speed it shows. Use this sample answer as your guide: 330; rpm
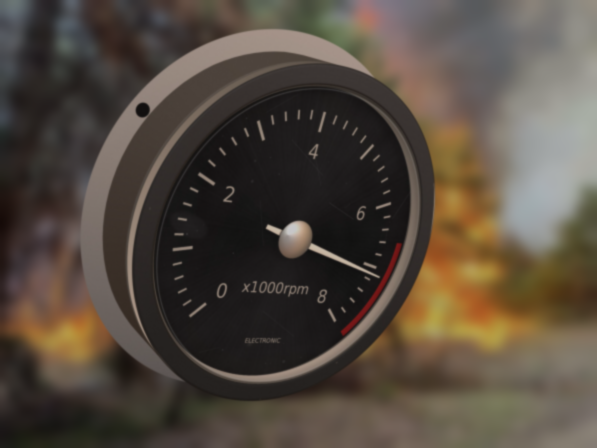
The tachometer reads 7100; rpm
